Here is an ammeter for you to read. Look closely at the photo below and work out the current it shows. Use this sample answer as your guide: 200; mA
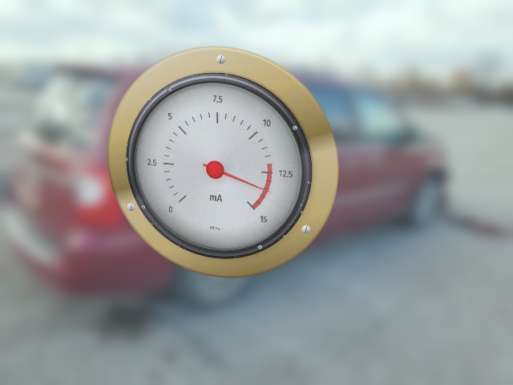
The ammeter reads 13.5; mA
